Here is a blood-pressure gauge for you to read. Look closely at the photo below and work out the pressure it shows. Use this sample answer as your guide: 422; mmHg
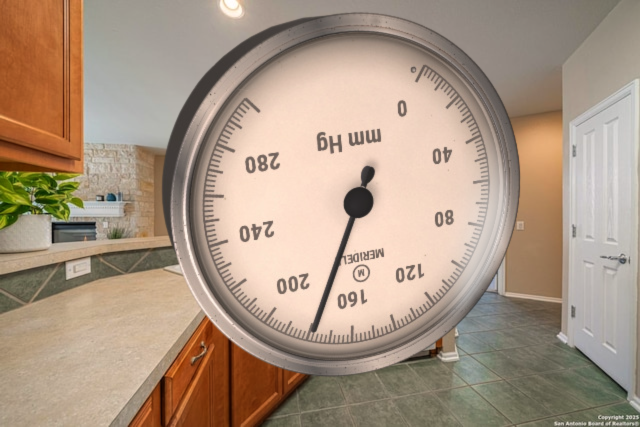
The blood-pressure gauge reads 180; mmHg
